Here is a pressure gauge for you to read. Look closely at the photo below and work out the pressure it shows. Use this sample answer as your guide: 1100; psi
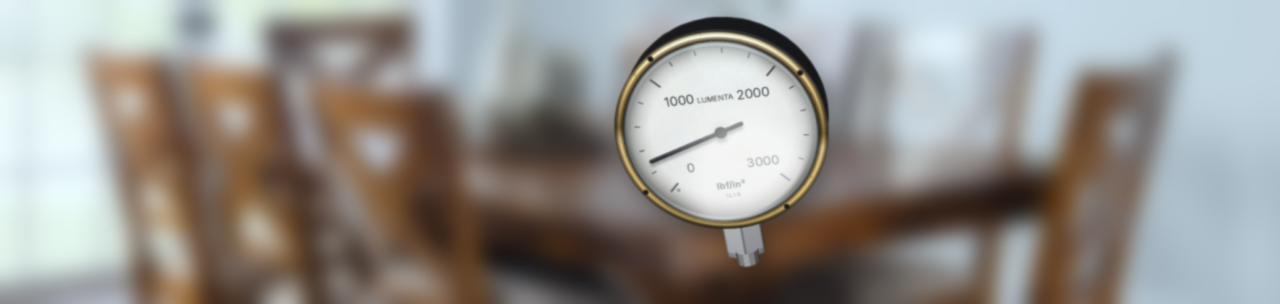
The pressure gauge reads 300; psi
